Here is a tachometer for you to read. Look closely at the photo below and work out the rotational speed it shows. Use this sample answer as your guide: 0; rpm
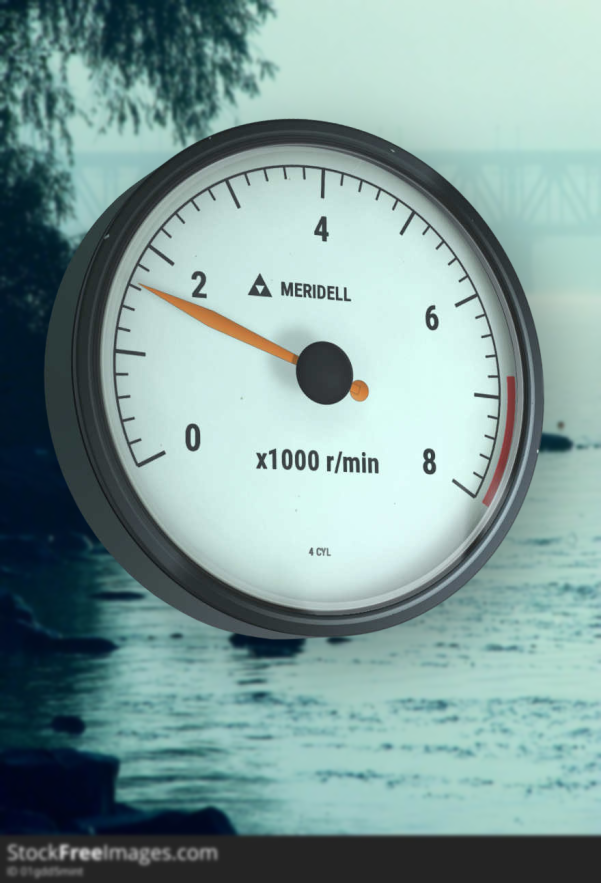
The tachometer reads 1600; rpm
